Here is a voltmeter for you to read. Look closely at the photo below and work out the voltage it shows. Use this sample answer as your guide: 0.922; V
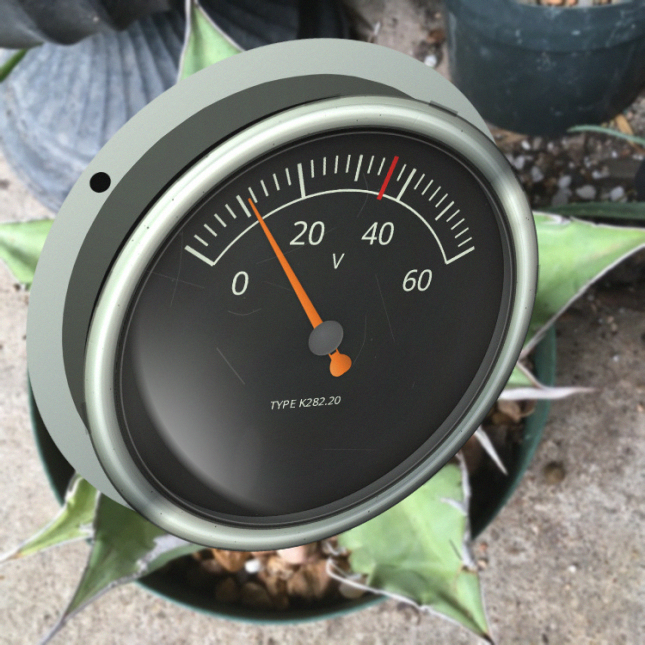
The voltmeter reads 11; V
